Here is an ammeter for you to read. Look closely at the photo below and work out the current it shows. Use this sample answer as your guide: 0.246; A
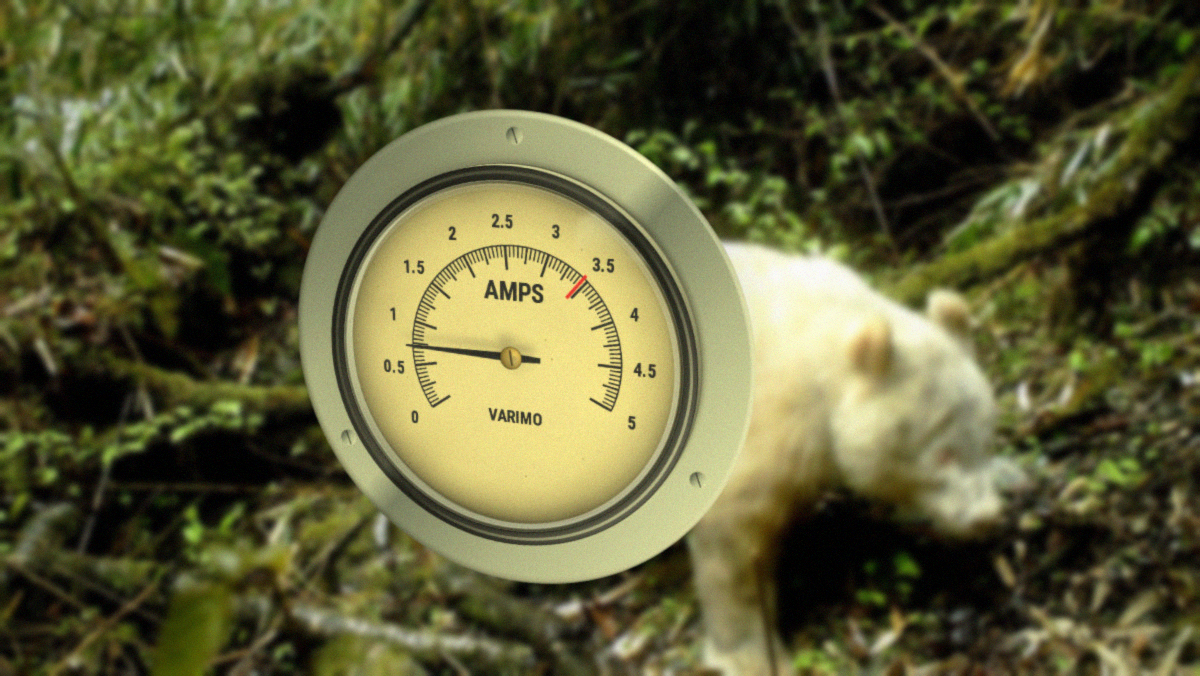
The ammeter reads 0.75; A
